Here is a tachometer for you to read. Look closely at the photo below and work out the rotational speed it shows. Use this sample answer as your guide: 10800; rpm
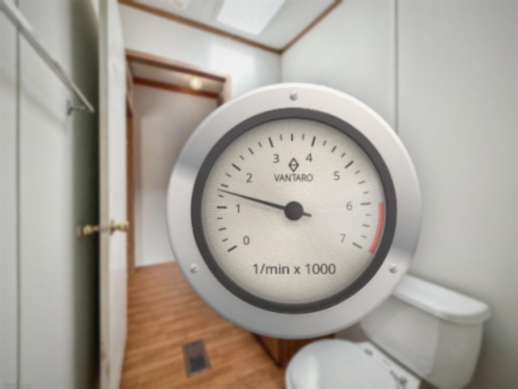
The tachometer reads 1375; rpm
